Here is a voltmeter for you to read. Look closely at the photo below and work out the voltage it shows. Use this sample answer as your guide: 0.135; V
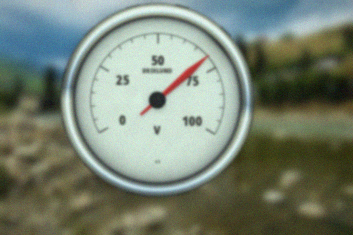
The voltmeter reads 70; V
